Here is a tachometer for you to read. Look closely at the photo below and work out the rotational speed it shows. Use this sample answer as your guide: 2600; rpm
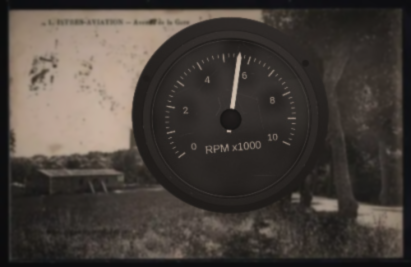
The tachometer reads 5600; rpm
